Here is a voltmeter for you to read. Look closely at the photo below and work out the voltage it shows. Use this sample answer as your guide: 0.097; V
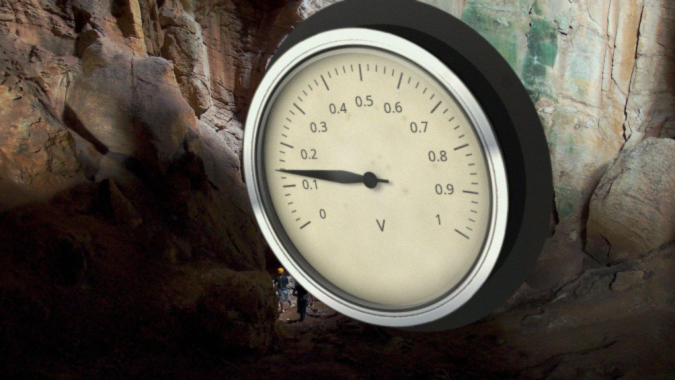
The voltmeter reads 0.14; V
